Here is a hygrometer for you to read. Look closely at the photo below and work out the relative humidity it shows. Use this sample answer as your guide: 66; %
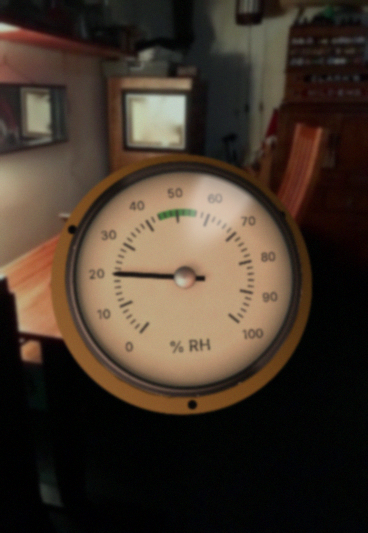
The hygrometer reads 20; %
